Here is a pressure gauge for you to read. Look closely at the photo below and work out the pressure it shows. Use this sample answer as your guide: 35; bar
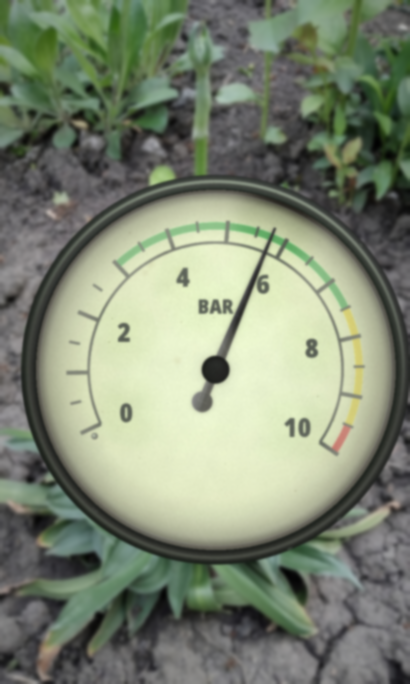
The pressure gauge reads 5.75; bar
